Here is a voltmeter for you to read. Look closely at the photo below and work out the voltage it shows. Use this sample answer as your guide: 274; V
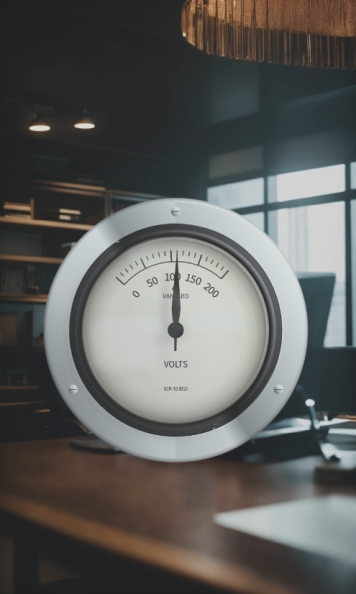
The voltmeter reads 110; V
